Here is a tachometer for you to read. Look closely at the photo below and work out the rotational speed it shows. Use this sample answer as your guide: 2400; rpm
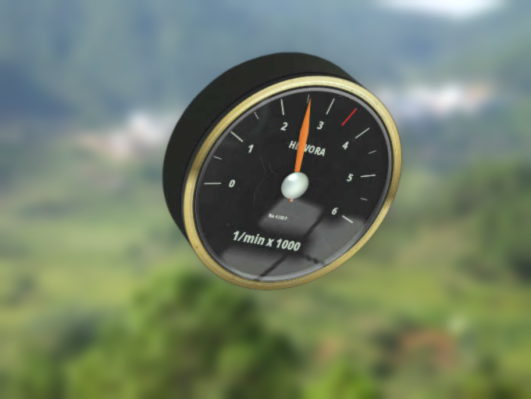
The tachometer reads 2500; rpm
